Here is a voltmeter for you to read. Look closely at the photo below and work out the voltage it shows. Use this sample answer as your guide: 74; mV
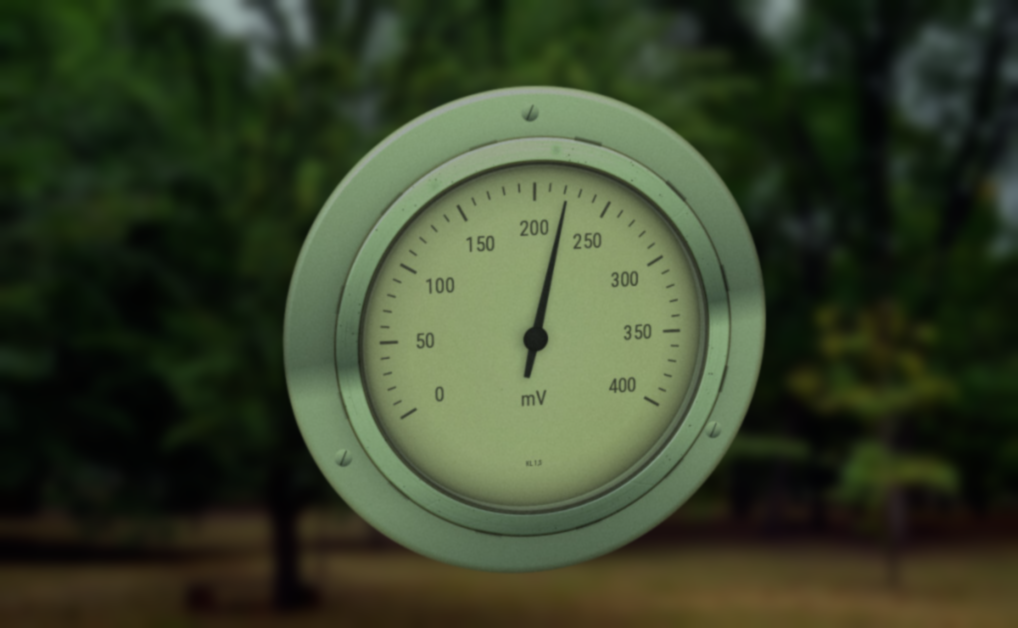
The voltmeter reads 220; mV
